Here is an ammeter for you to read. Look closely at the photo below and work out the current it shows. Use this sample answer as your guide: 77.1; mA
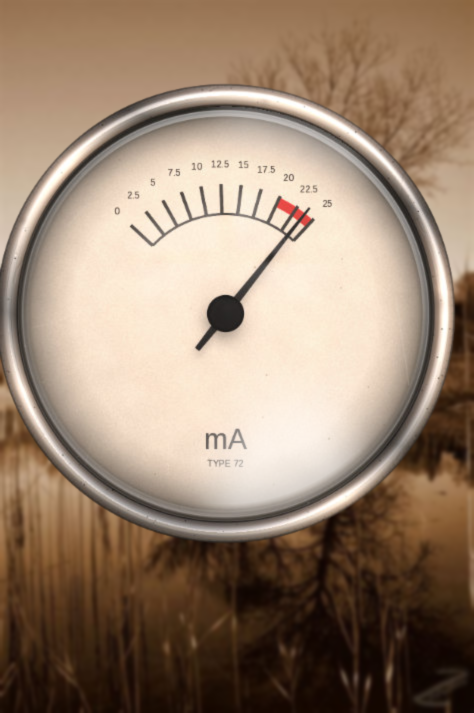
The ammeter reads 23.75; mA
